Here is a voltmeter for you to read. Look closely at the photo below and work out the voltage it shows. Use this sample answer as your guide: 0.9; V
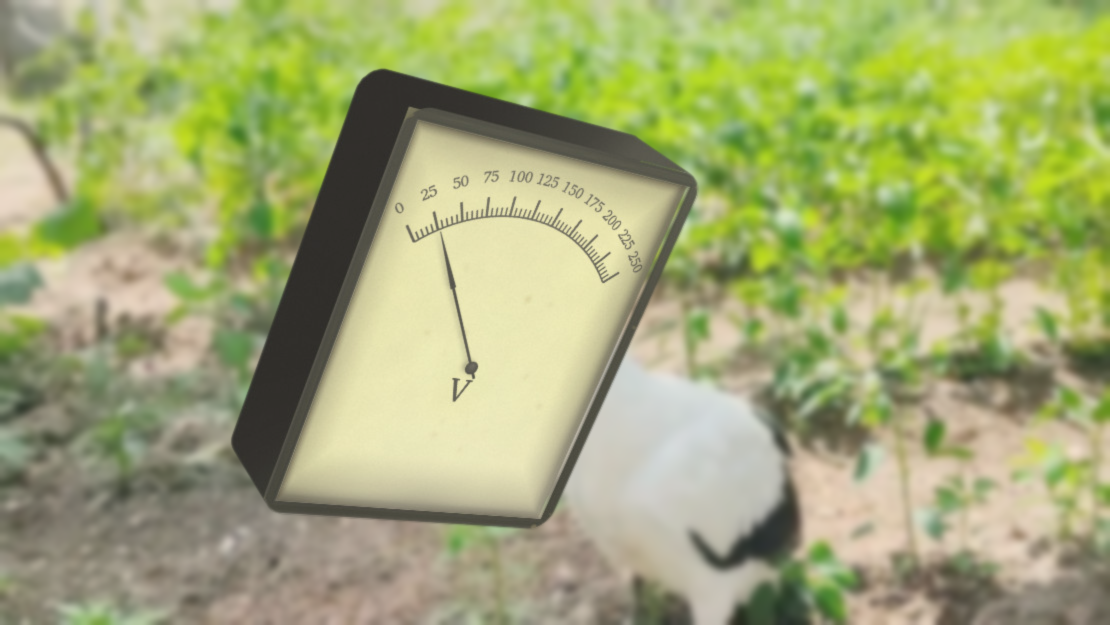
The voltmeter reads 25; V
